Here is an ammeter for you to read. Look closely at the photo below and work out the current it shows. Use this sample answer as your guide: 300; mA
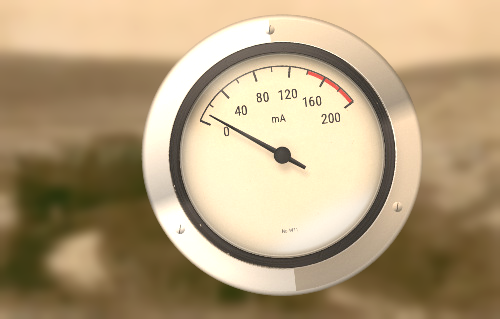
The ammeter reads 10; mA
